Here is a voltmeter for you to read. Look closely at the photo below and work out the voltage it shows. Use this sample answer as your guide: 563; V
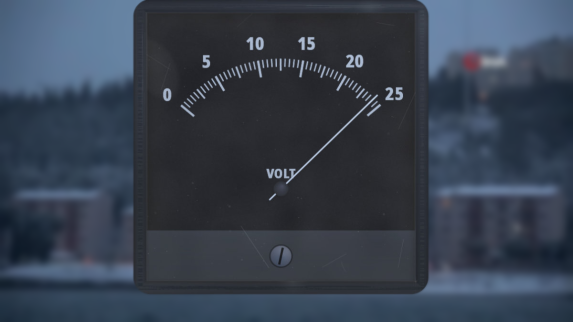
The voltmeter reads 24; V
